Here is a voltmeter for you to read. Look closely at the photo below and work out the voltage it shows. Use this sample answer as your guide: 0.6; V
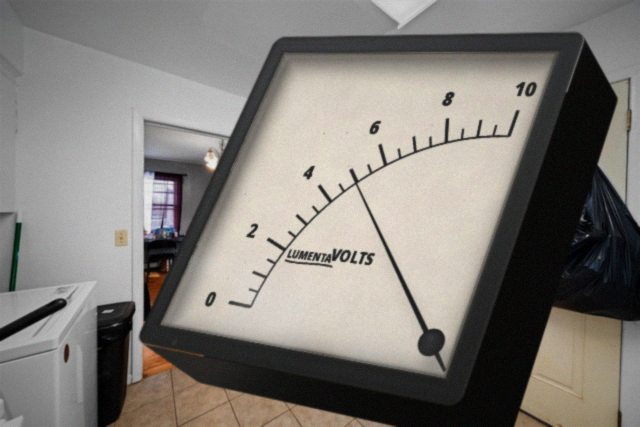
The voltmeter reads 5; V
